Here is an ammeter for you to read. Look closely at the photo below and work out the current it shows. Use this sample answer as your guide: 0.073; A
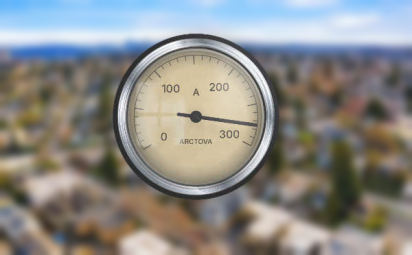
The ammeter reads 275; A
